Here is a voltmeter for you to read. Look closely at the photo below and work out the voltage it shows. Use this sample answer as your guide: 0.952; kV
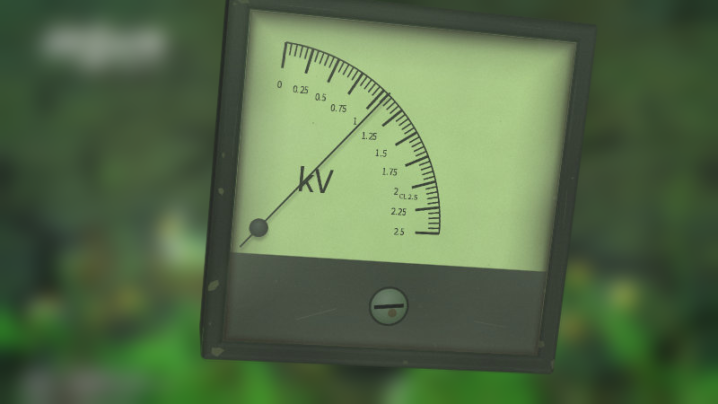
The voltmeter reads 1.05; kV
